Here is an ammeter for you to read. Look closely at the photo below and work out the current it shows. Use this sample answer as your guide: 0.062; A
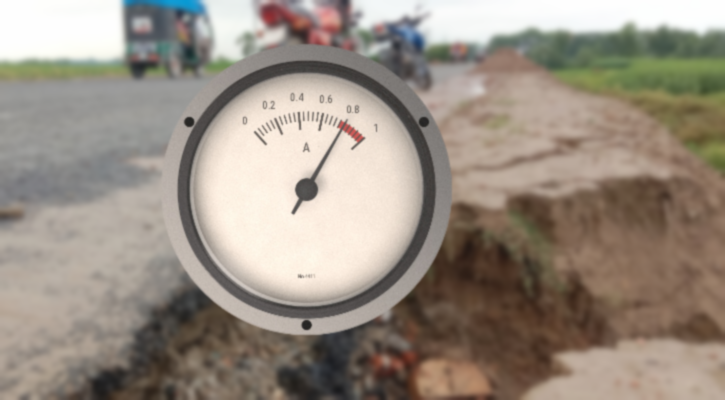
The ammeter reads 0.8; A
